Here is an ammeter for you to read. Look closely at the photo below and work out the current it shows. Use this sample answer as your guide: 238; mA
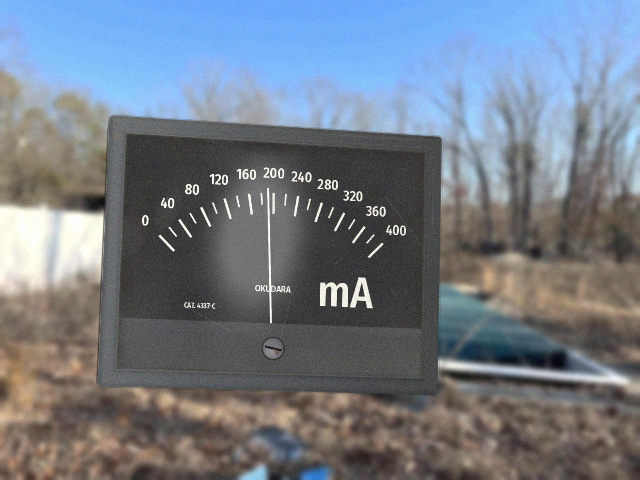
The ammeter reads 190; mA
